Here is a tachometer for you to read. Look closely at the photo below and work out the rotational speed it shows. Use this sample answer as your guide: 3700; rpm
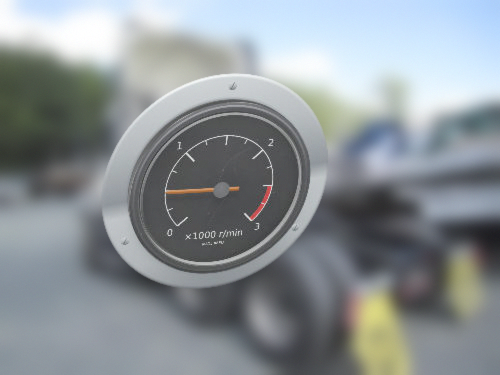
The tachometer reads 500; rpm
